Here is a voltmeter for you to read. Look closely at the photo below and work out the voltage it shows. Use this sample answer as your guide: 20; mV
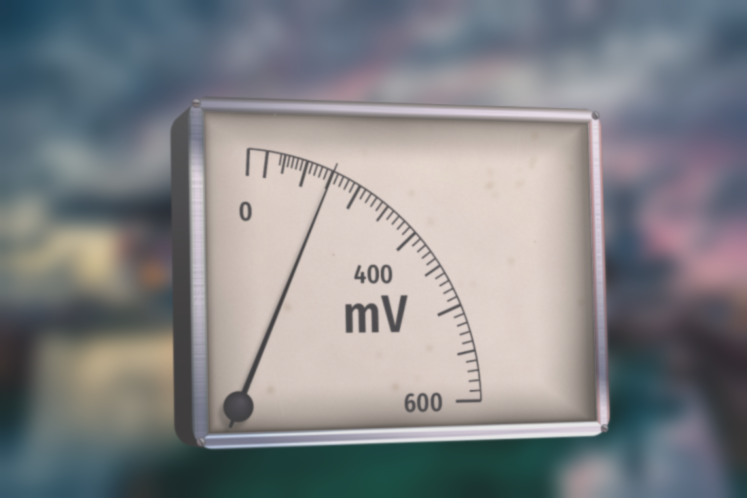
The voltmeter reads 250; mV
